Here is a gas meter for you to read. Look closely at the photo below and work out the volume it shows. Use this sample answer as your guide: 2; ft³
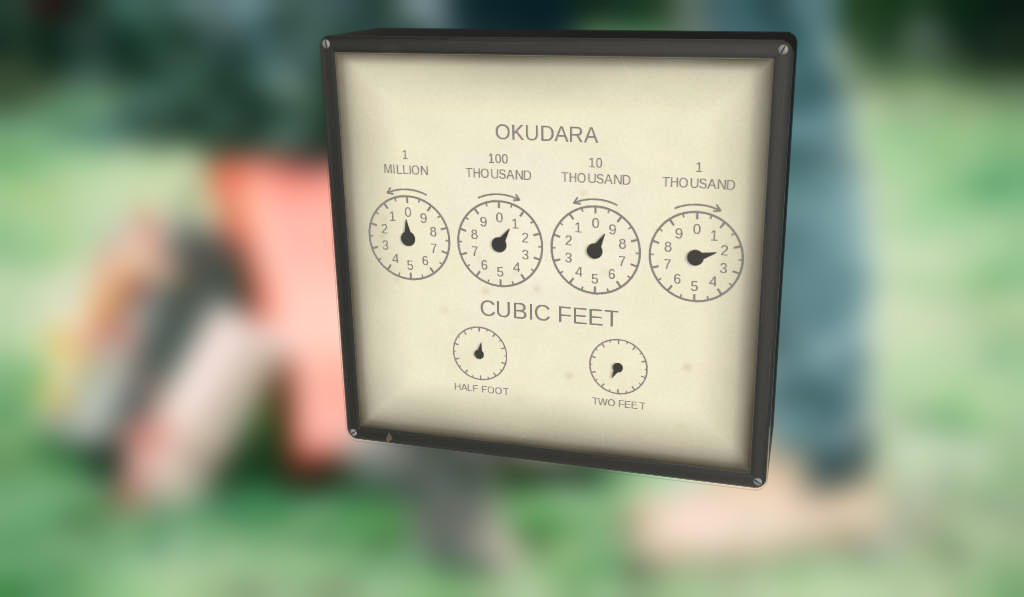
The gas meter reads 9200; ft³
